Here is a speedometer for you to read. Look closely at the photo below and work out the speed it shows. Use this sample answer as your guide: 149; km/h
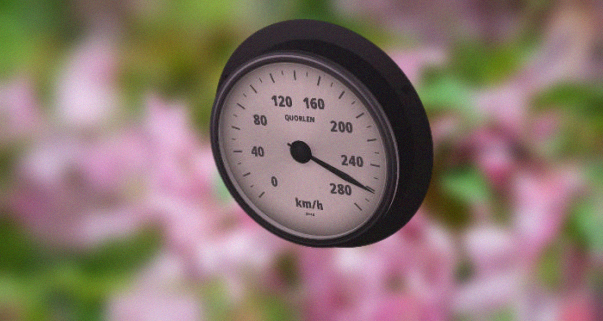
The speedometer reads 260; km/h
